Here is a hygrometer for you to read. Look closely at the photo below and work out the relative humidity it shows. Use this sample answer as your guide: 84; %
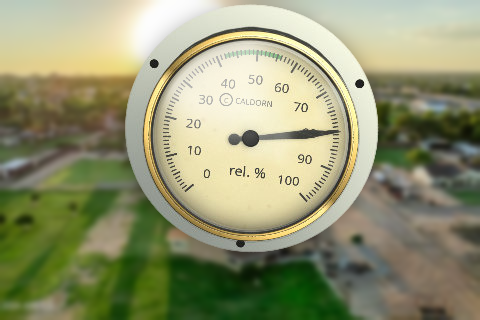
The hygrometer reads 80; %
